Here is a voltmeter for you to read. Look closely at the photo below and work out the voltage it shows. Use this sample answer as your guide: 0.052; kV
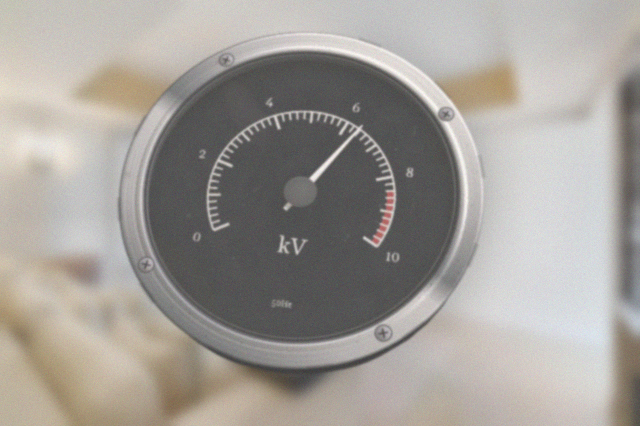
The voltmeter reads 6.4; kV
